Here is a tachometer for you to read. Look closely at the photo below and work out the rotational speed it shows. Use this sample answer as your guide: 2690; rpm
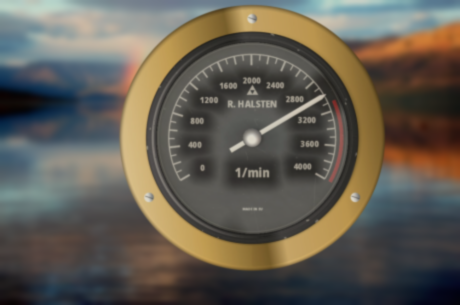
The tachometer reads 3000; rpm
